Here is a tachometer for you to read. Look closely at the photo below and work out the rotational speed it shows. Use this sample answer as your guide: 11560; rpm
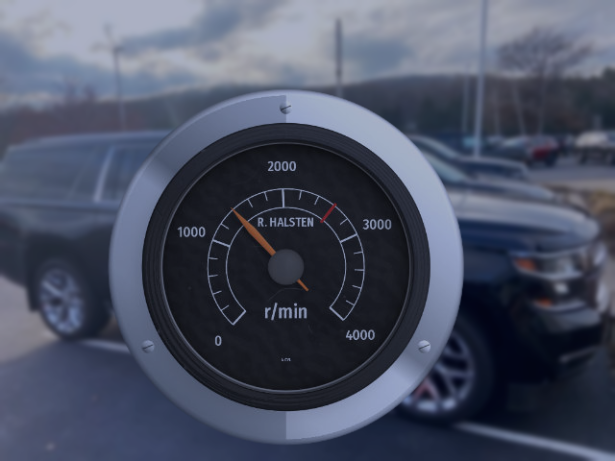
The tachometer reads 1400; rpm
